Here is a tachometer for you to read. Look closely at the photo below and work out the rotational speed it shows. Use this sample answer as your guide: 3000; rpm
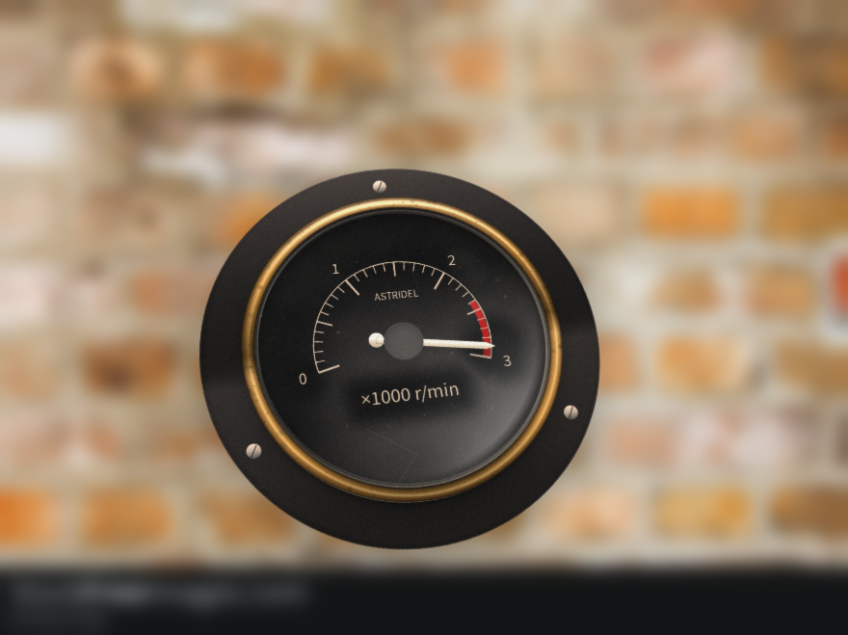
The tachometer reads 2900; rpm
